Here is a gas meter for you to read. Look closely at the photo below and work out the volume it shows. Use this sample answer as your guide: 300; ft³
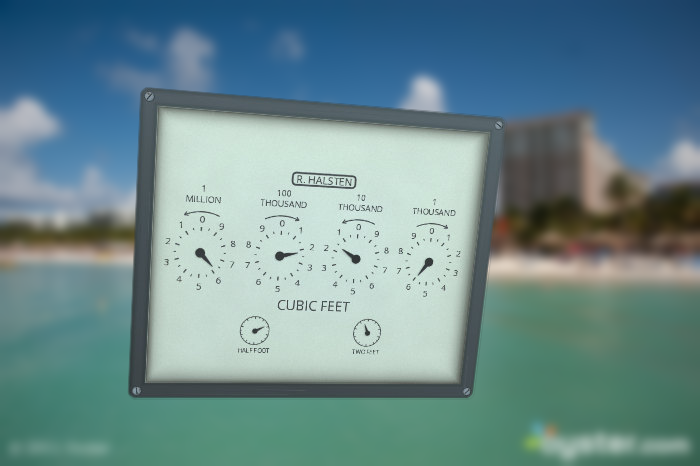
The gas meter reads 621600; ft³
